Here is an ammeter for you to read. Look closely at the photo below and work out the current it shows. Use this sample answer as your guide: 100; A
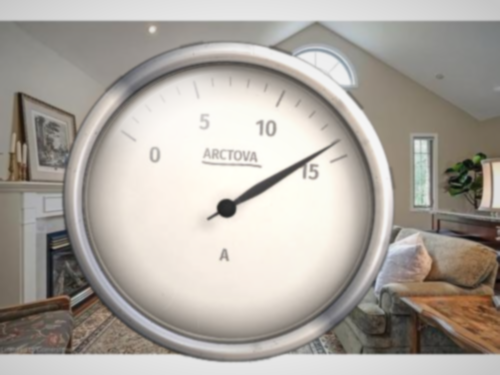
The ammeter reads 14; A
